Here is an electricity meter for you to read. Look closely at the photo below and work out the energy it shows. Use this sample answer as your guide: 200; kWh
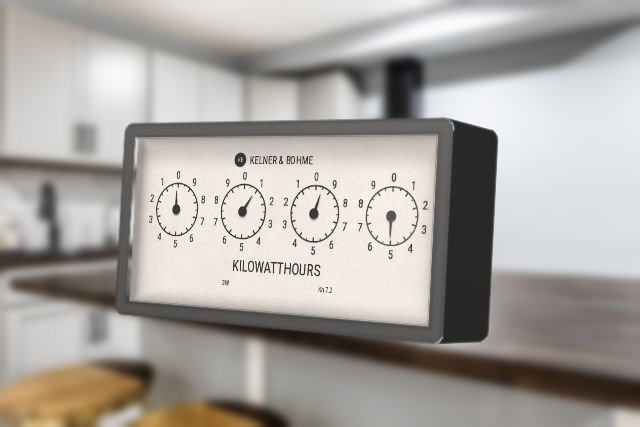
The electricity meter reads 95; kWh
